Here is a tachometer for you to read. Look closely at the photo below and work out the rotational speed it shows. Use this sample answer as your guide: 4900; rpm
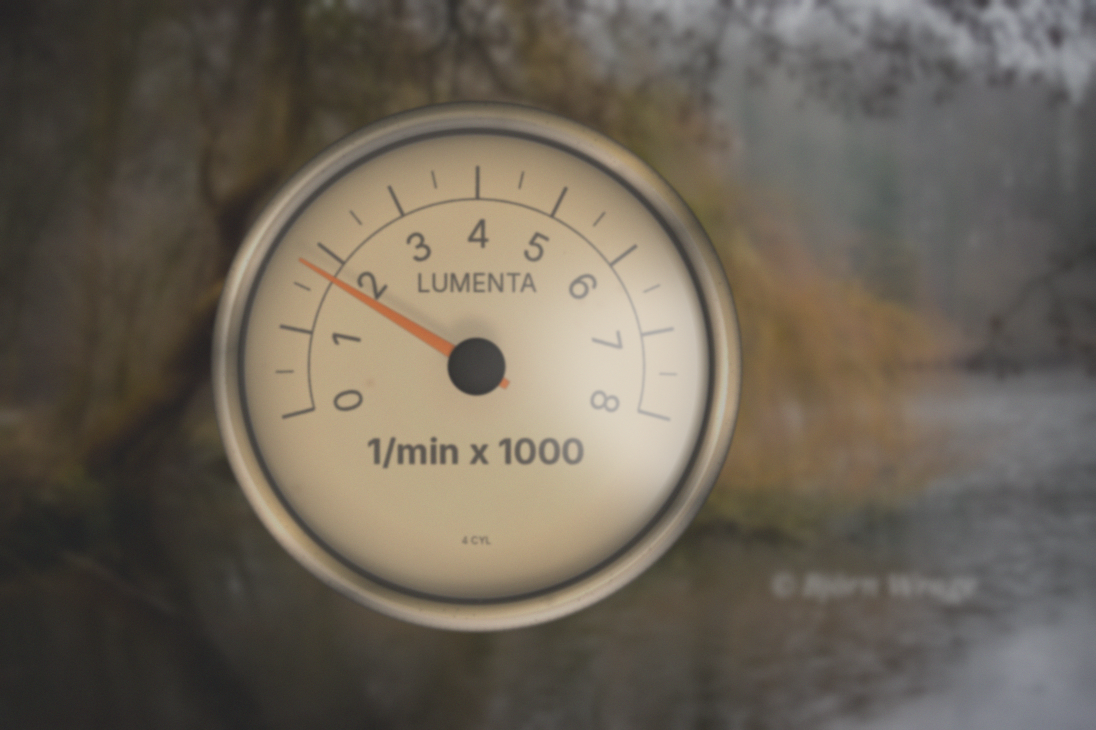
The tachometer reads 1750; rpm
